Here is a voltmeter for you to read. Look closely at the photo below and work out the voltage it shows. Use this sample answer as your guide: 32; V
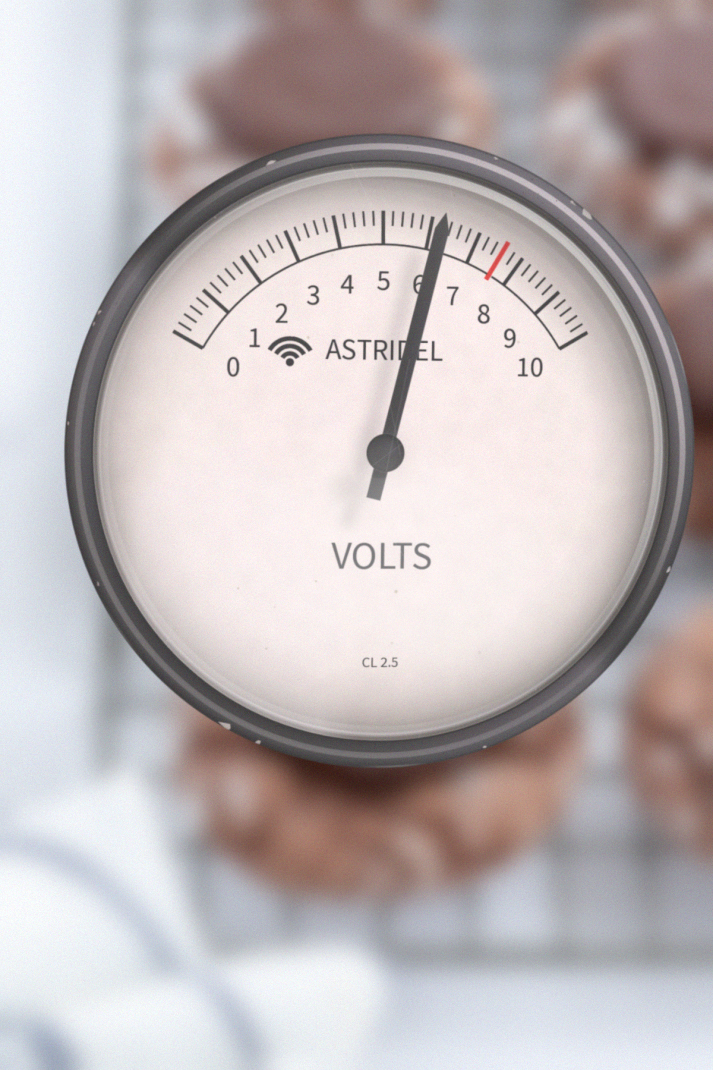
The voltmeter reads 6.2; V
